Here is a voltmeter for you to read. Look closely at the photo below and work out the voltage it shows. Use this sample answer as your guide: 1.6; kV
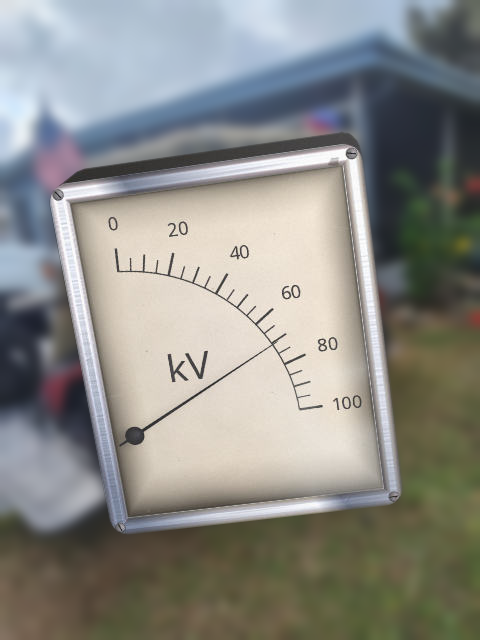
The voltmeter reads 70; kV
